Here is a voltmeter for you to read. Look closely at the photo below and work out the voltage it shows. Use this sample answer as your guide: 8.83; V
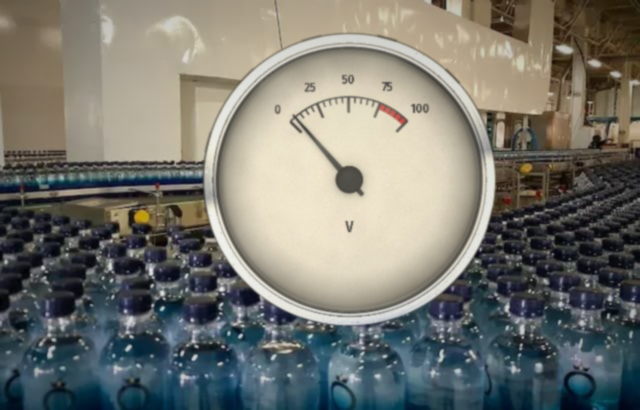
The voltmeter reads 5; V
